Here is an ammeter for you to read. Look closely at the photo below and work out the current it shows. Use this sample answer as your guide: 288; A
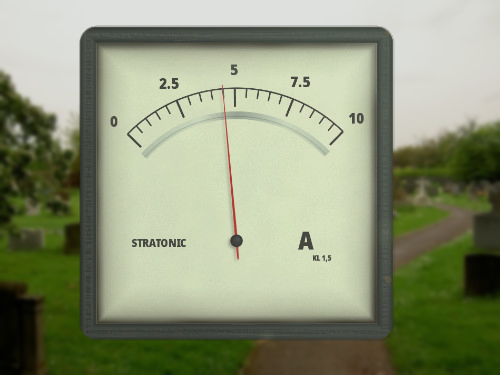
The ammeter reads 4.5; A
